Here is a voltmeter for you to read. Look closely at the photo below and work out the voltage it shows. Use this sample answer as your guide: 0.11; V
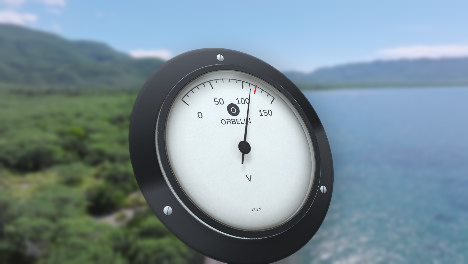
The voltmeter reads 110; V
